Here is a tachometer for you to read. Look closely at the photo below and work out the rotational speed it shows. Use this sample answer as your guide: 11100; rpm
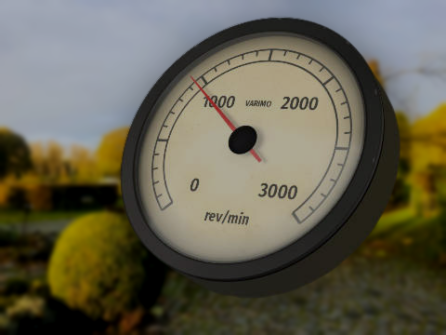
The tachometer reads 950; rpm
